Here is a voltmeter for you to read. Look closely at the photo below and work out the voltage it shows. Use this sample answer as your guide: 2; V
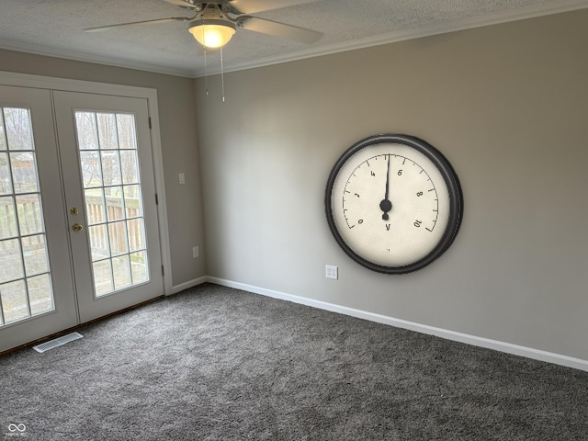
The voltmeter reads 5.25; V
